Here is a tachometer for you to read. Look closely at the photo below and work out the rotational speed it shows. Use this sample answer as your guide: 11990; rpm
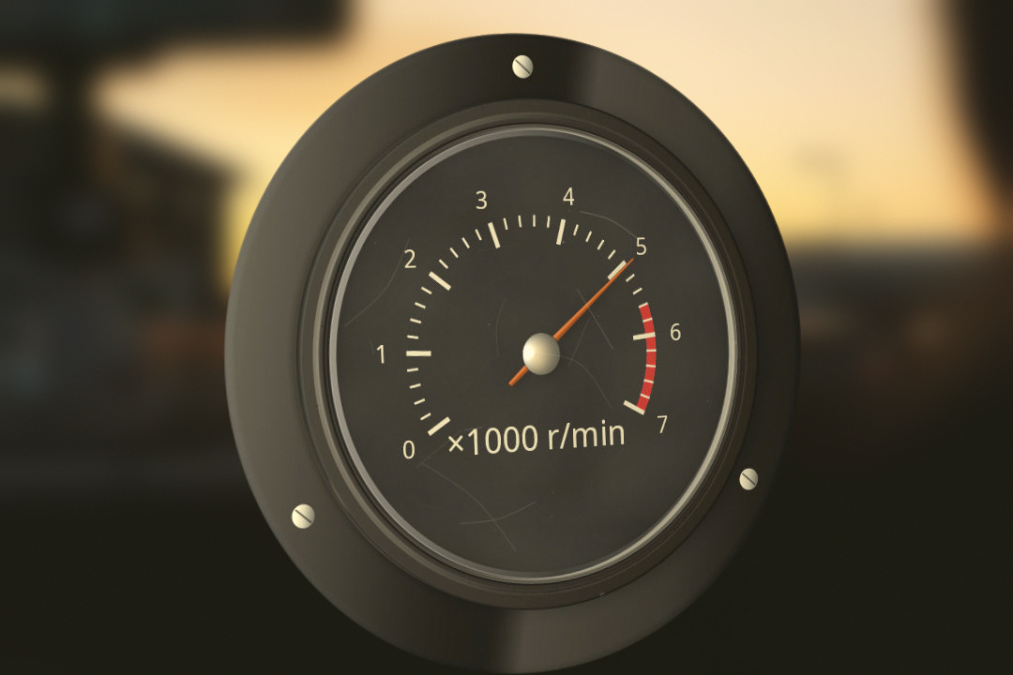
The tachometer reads 5000; rpm
